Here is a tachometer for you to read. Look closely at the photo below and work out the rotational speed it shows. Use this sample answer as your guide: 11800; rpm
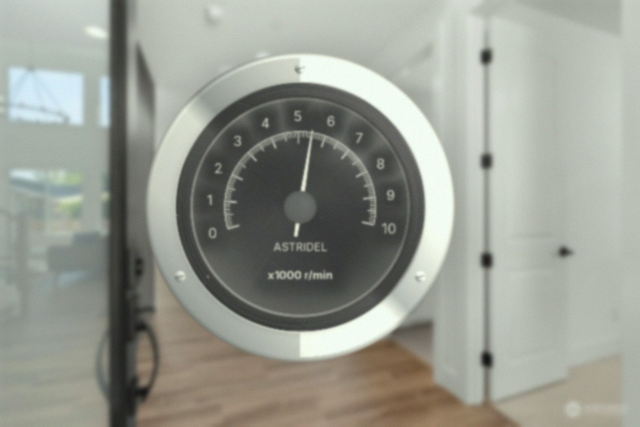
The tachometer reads 5500; rpm
